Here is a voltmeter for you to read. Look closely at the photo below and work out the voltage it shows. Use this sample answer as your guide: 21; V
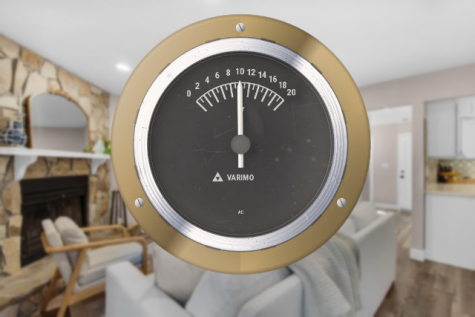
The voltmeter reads 10; V
